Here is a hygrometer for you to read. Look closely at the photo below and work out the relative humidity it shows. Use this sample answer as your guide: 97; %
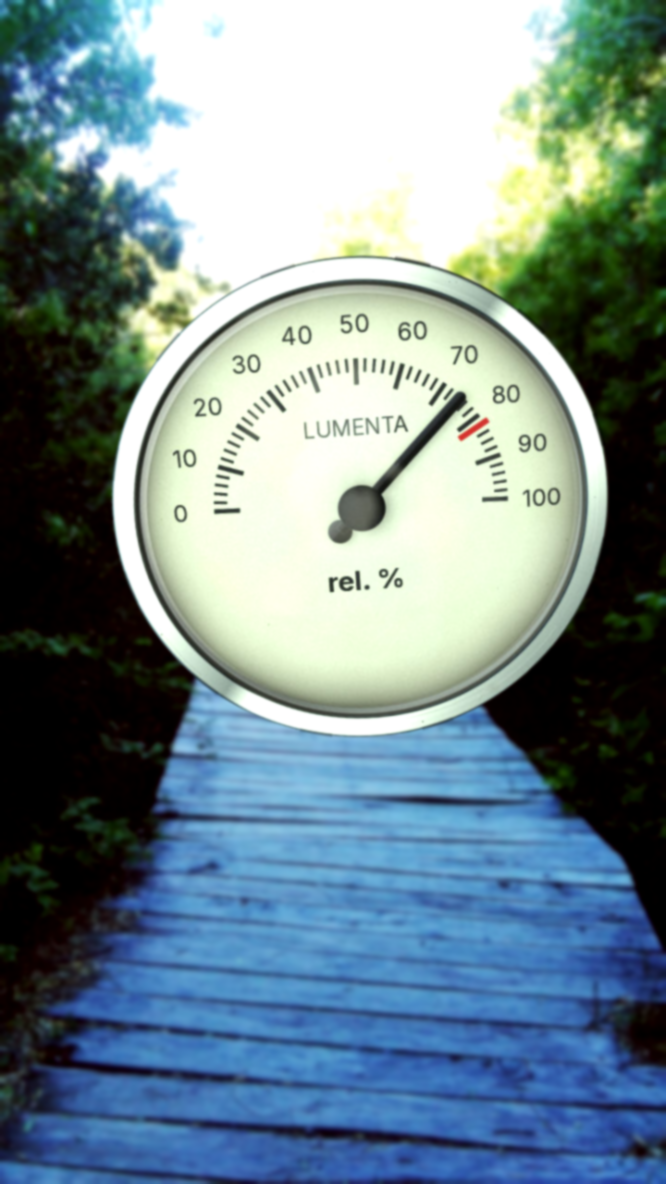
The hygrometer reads 74; %
